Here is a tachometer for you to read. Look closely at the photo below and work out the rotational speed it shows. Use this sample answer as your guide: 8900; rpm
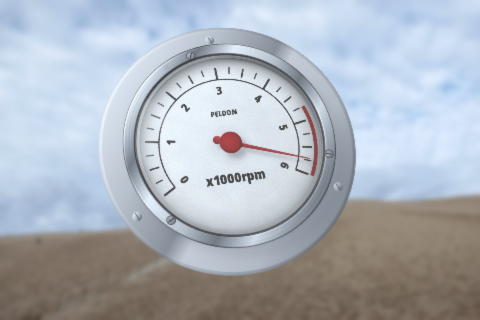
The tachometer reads 5750; rpm
